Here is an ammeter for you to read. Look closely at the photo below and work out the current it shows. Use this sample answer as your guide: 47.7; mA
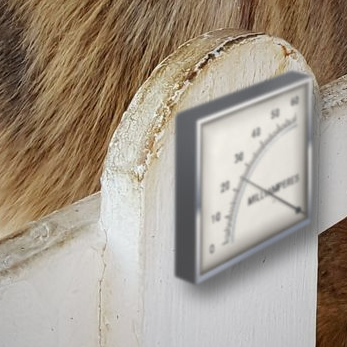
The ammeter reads 25; mA
